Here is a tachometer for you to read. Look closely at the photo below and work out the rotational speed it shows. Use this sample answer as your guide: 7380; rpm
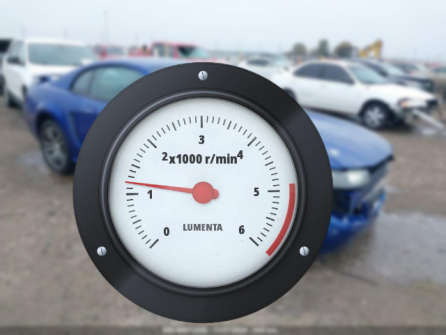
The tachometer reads 1200; rpm
